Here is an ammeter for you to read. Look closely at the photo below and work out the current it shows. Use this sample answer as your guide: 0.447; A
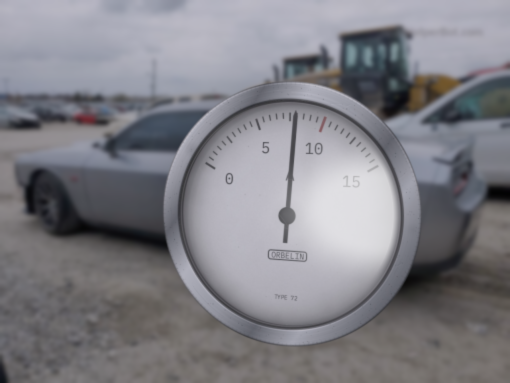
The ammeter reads 8; A
